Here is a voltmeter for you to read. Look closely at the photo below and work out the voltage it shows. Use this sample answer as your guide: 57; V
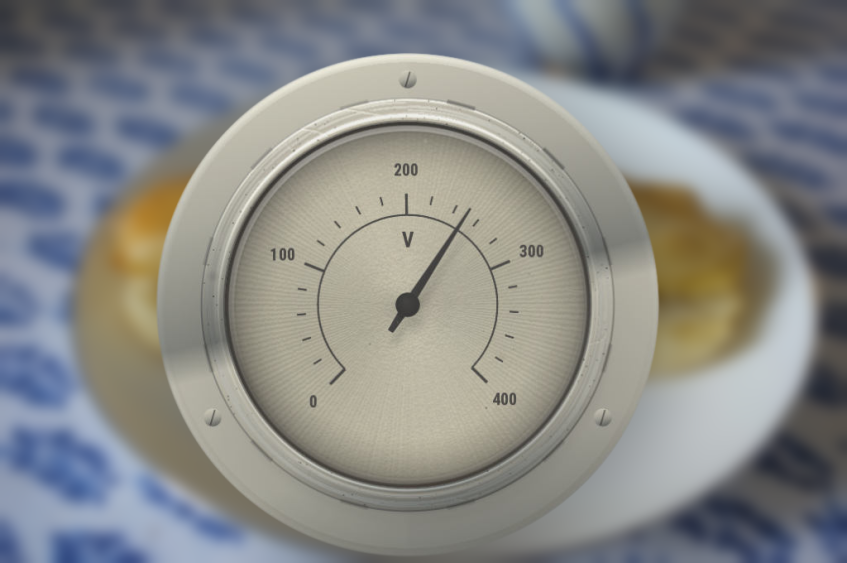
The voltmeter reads 250; V
